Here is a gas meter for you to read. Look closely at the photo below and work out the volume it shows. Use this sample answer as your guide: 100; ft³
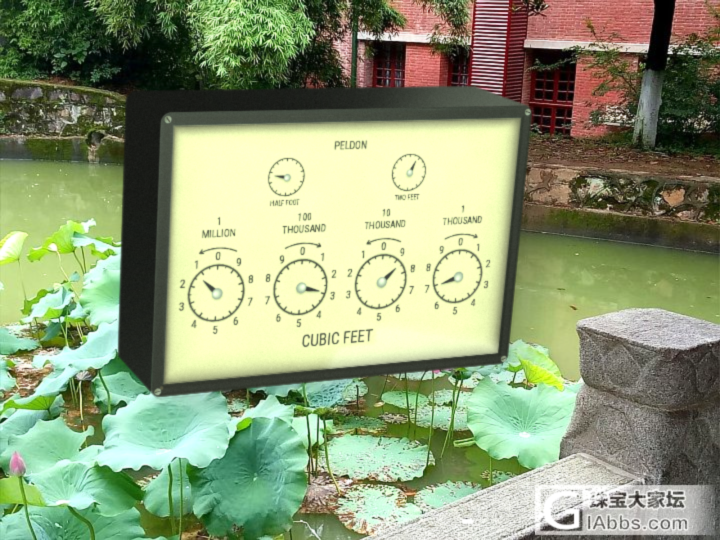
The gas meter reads 128700; ft³
